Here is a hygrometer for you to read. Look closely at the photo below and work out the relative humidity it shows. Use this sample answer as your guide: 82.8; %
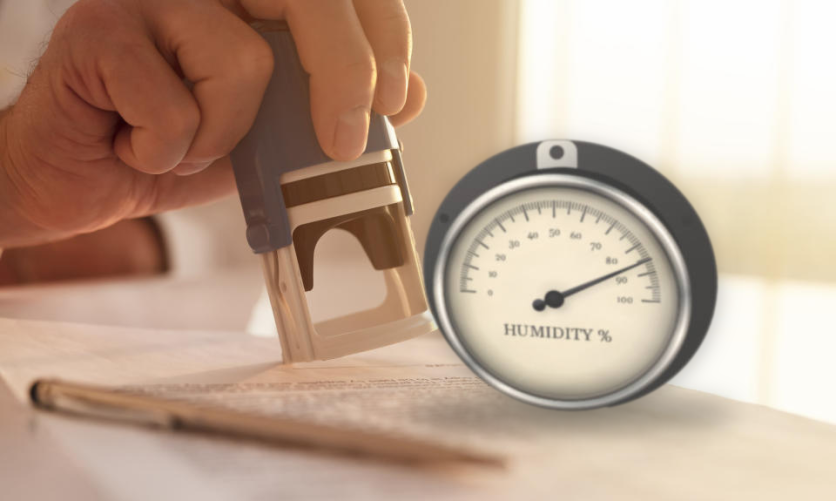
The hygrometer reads 85; %
